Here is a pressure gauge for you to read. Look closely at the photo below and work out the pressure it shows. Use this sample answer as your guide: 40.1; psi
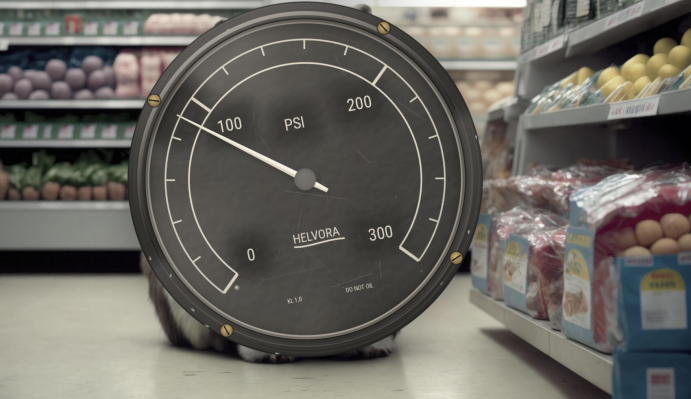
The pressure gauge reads 90; psi
